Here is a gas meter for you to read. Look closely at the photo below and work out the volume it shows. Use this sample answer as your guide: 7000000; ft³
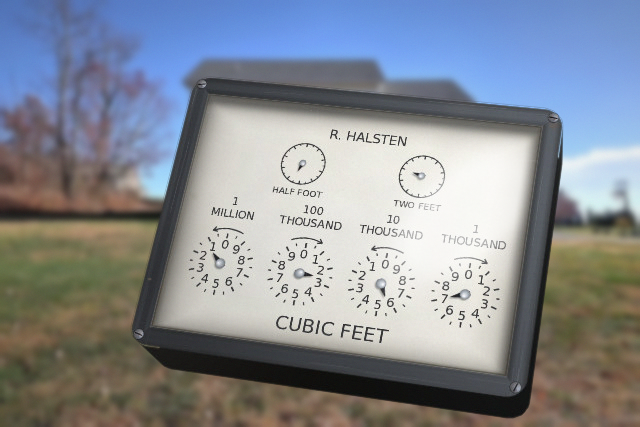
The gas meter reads 125700; ft³
